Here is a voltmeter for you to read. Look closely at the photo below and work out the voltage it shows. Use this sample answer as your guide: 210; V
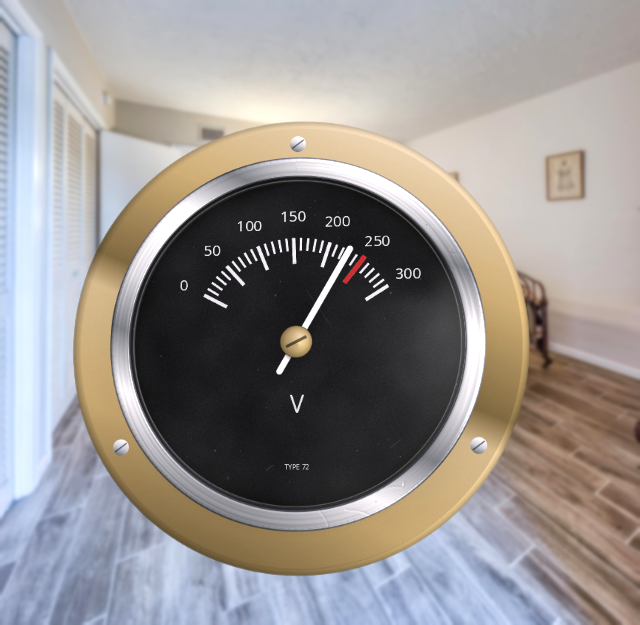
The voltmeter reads 230; V
